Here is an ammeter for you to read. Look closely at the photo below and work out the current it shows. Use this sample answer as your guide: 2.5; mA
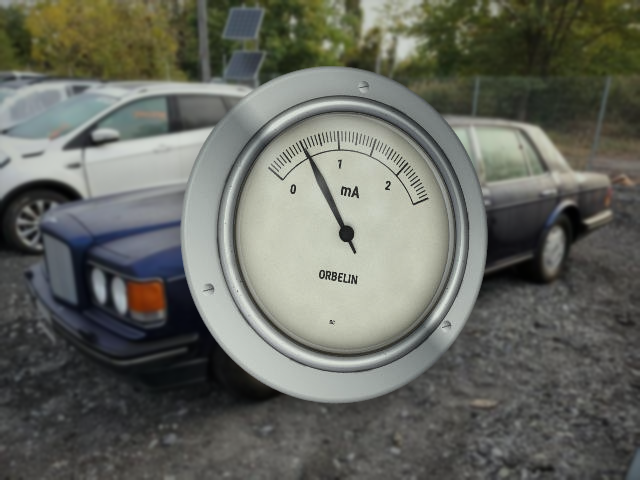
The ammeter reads 0.5; mA
